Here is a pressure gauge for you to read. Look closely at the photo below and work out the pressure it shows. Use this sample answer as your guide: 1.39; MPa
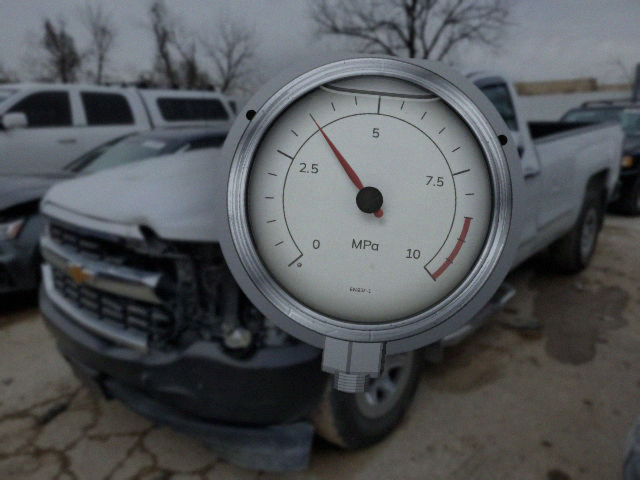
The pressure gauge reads 3.5; MPa
